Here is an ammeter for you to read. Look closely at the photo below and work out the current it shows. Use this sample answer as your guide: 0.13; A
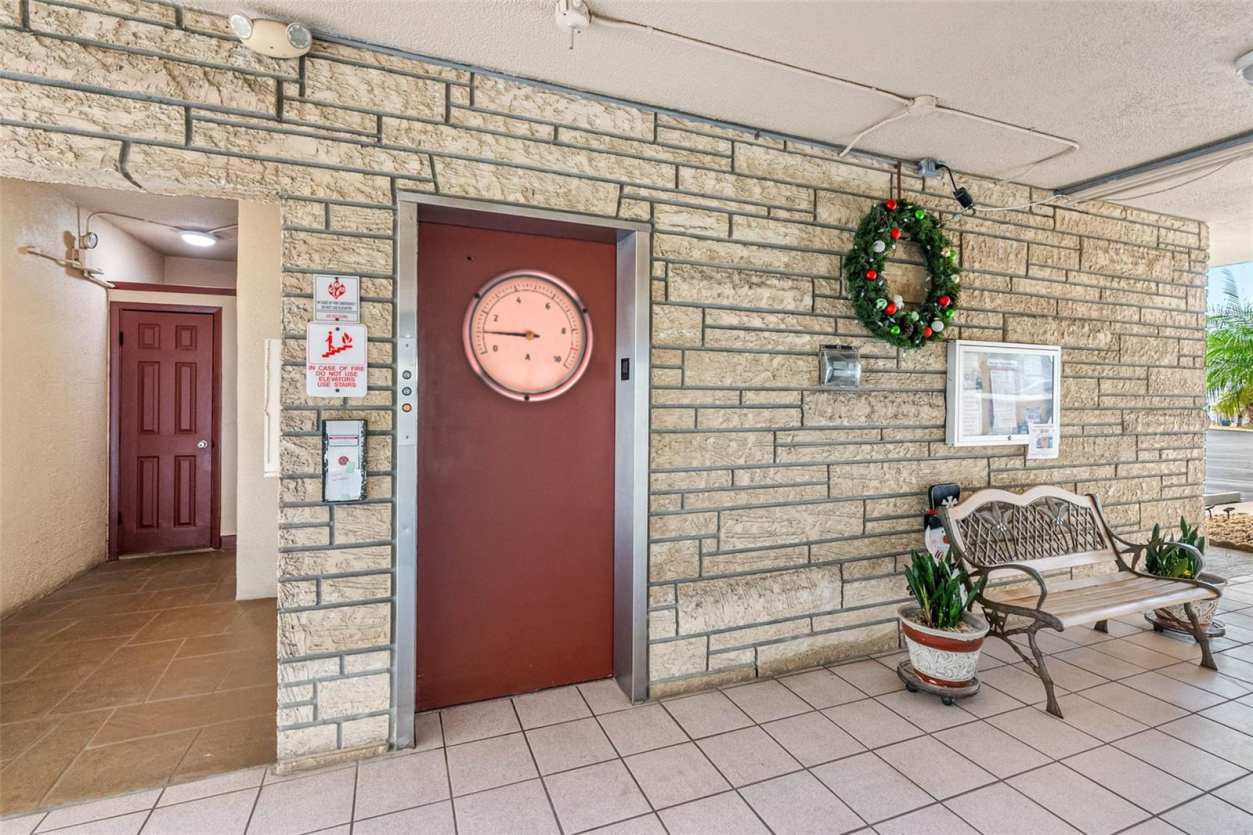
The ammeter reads 1; A
